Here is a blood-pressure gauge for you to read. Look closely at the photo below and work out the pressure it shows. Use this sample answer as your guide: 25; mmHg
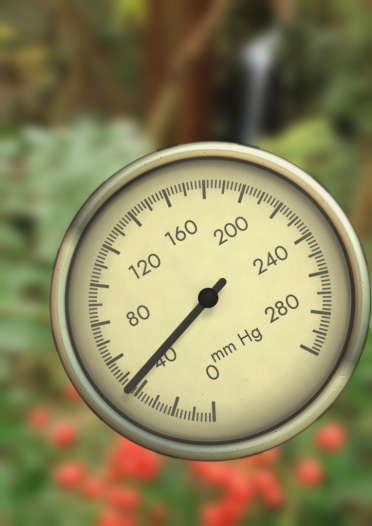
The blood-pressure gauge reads 44; mmHg
